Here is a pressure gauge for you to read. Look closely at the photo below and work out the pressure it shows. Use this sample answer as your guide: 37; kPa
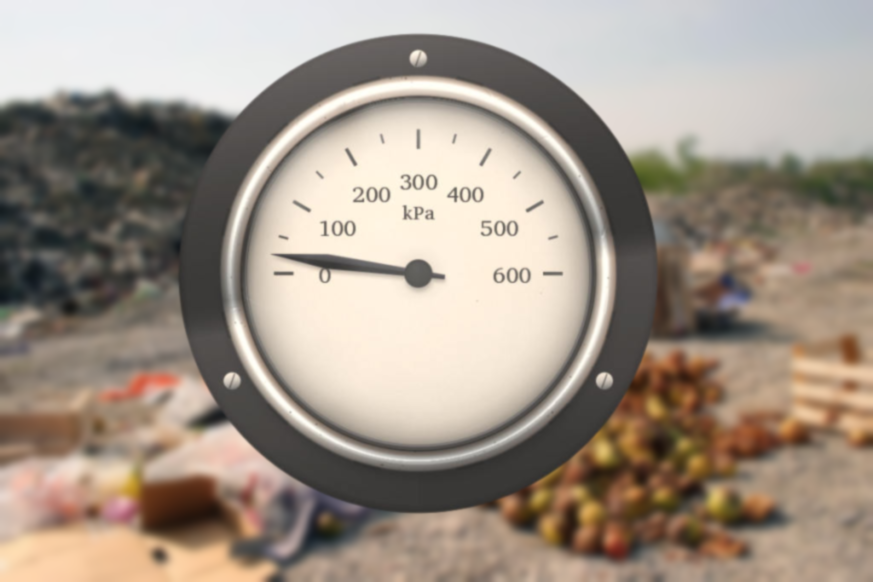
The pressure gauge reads 25; kPa
